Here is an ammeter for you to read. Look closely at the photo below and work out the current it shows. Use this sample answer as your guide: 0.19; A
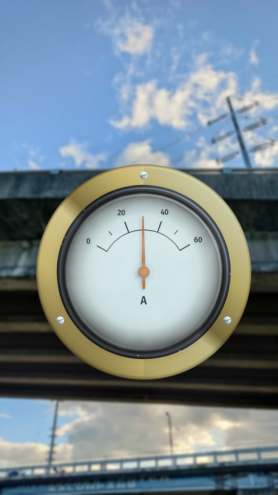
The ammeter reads 30; A
